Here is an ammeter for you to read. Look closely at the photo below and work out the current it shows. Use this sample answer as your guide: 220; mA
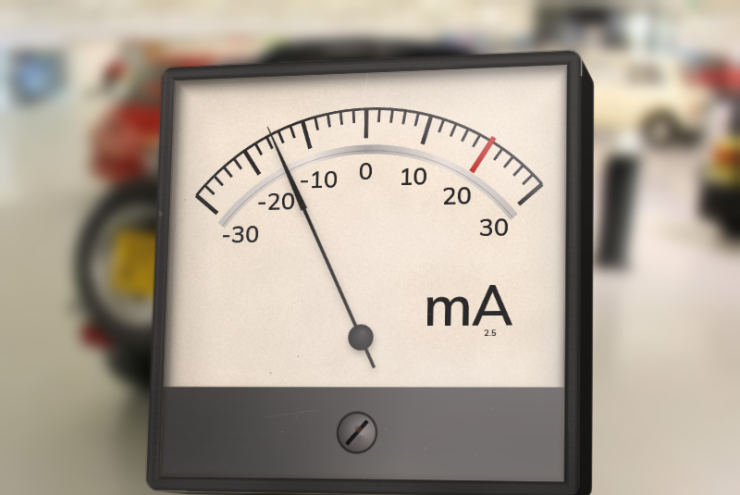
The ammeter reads -15; mA
